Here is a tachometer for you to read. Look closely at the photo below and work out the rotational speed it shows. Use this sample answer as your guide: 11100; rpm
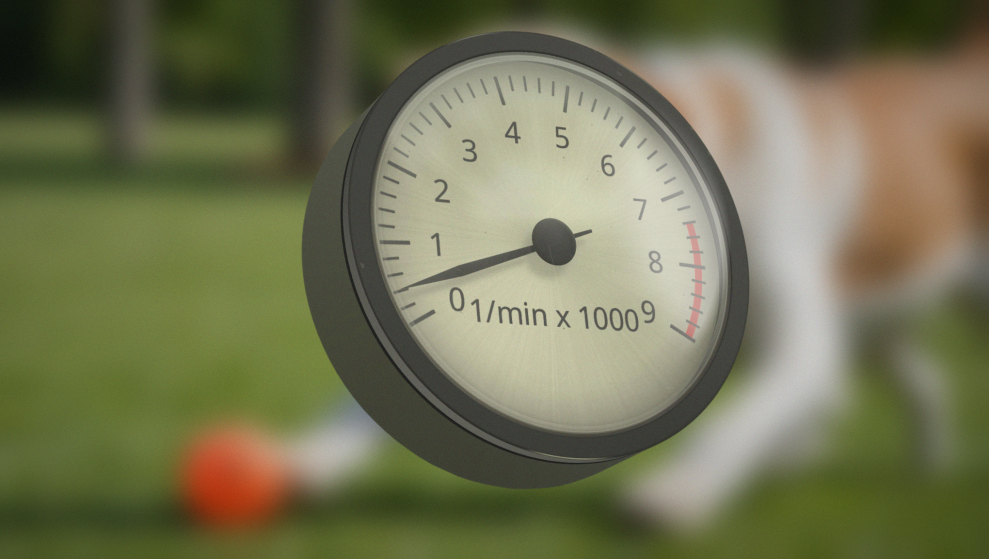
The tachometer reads 400; rpm
